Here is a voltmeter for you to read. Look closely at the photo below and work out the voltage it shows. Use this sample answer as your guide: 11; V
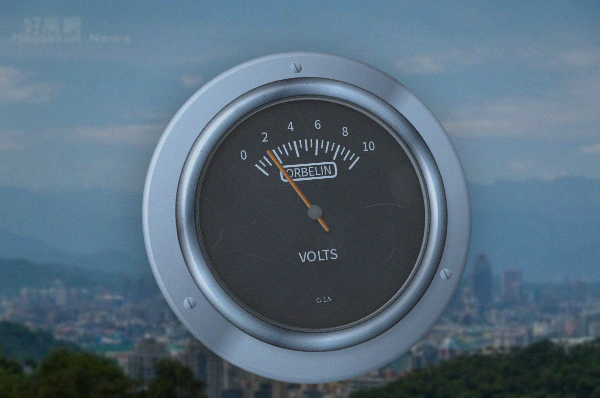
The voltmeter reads 1.5; V
